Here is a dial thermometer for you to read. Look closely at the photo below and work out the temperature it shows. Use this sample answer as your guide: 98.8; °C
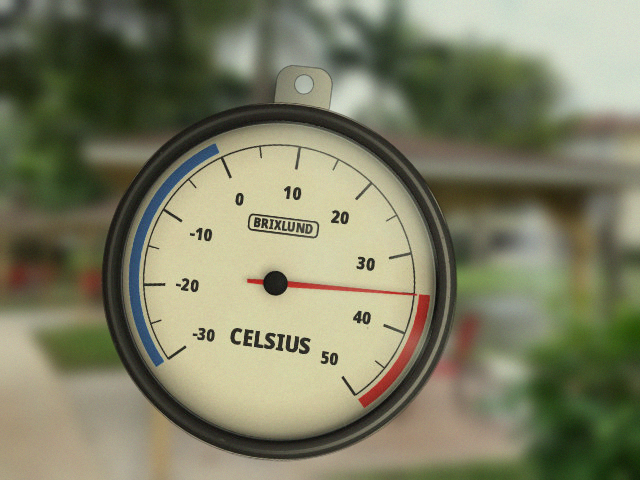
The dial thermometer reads 35; °C
